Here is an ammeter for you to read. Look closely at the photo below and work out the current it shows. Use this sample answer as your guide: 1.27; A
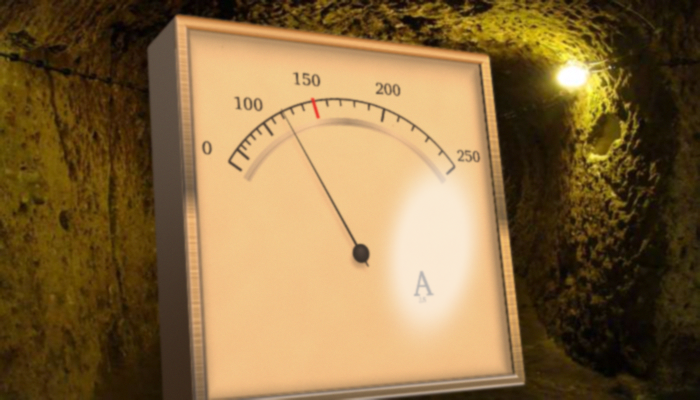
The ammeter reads 120; A
